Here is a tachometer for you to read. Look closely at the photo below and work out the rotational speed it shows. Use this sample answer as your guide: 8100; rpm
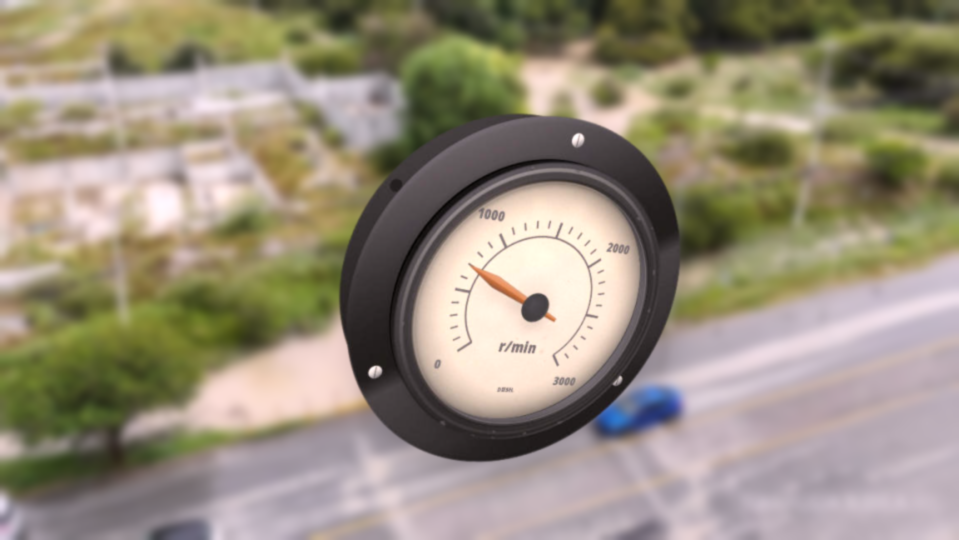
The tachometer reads 700; rpm
